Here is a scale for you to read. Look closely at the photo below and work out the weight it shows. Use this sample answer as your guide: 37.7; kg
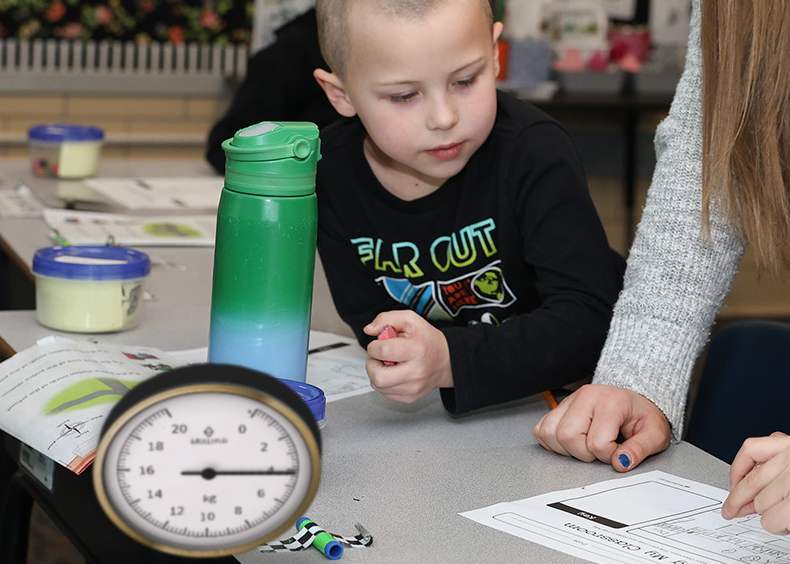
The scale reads 4; kg
